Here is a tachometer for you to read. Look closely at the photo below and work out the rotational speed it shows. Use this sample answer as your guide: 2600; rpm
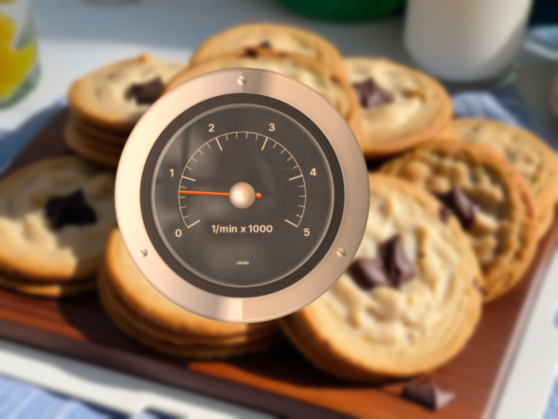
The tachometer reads 700; rpm
